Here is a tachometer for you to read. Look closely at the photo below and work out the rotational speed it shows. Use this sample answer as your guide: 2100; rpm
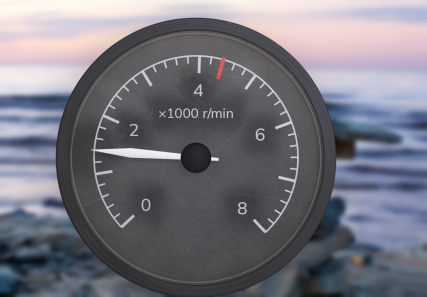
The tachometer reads 1400; rpm
